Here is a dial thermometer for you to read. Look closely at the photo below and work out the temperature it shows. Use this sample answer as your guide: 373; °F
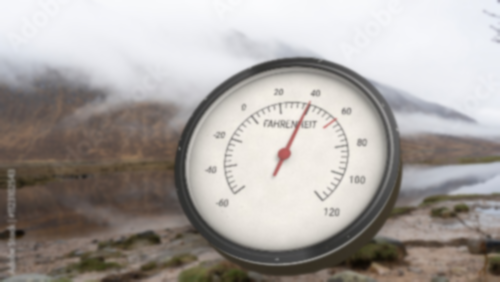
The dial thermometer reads 40; °F
